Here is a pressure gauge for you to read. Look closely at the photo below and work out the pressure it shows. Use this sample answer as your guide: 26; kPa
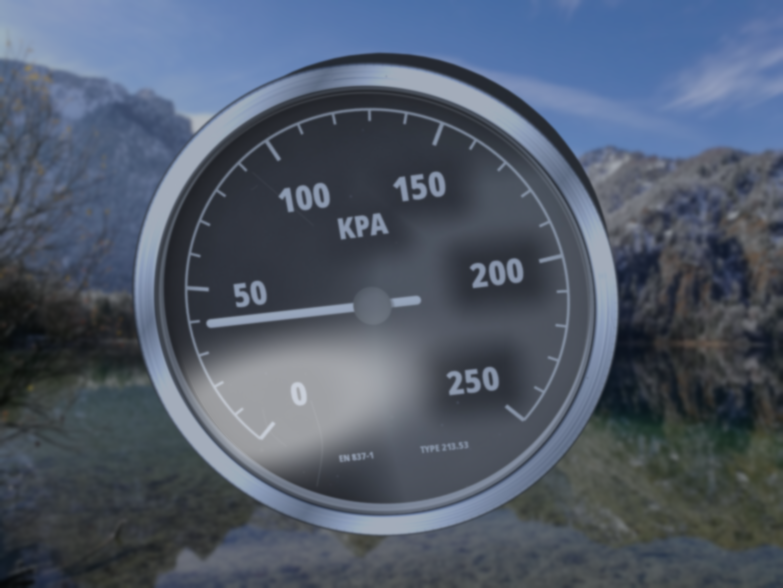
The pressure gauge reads 40; kPa
